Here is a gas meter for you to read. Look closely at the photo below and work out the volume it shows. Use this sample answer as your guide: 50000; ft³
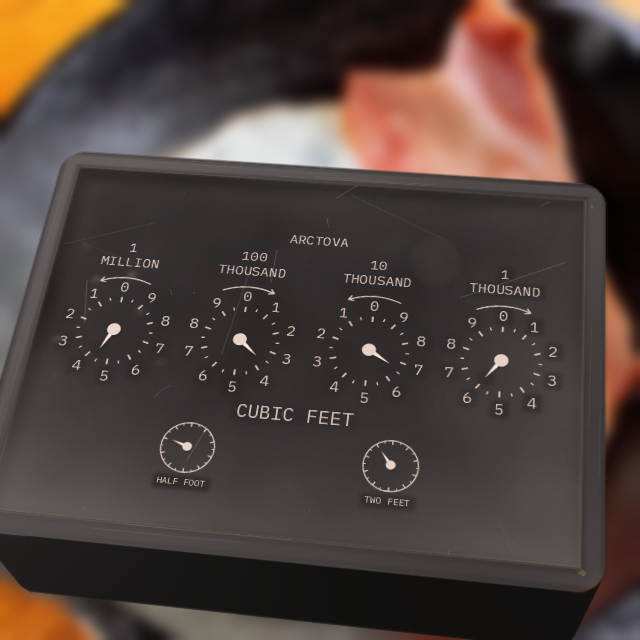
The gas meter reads 436600; ft³
